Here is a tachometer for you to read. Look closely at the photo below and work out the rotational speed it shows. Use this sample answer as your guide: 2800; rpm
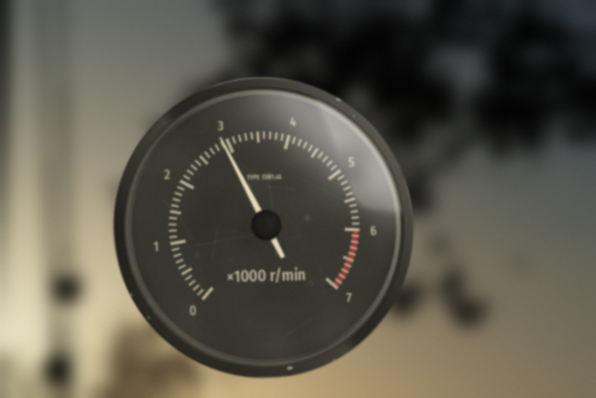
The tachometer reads 2900; rpm
